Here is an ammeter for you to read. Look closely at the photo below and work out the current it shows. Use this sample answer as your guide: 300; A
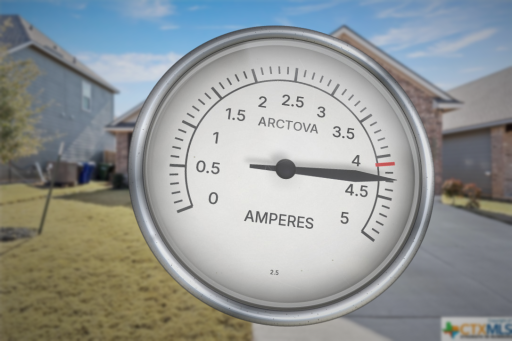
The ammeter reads 4.3; A
